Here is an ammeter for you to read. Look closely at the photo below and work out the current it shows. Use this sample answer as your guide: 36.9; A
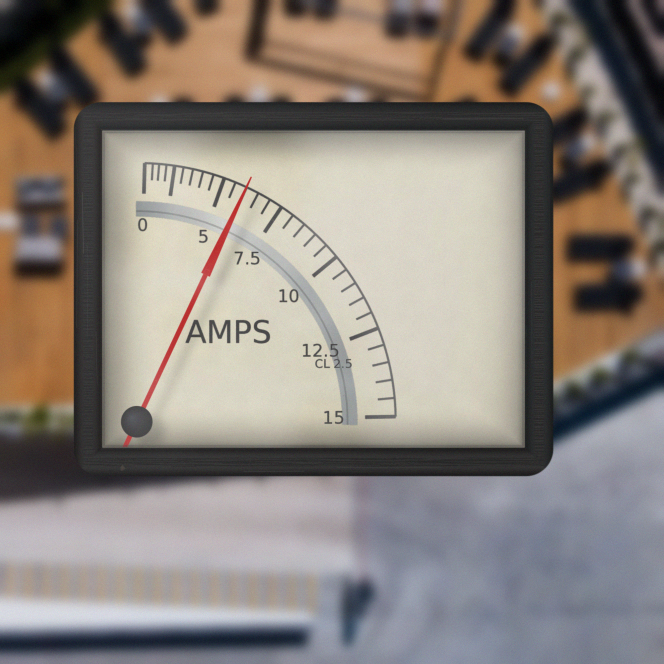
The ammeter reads 6; A
